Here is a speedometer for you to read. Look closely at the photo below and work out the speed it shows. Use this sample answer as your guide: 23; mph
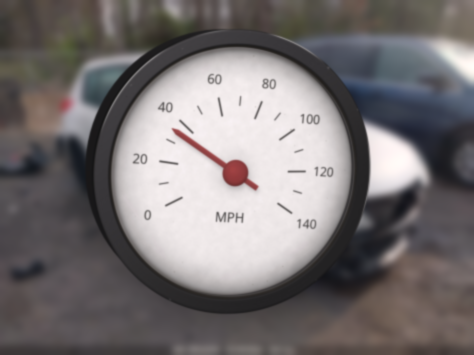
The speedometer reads 35; mph
